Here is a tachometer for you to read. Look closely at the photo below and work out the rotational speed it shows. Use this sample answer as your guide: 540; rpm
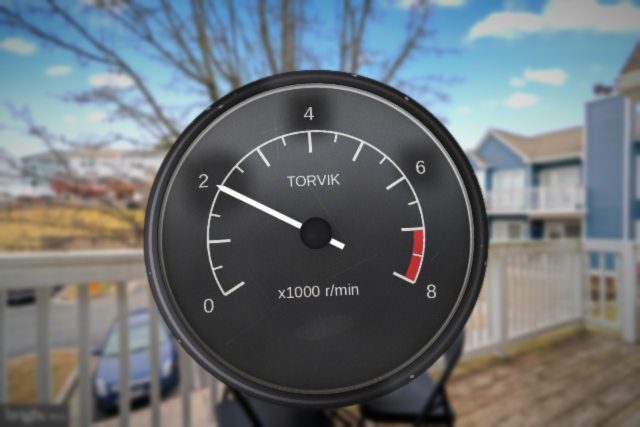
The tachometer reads 2000; rpm
